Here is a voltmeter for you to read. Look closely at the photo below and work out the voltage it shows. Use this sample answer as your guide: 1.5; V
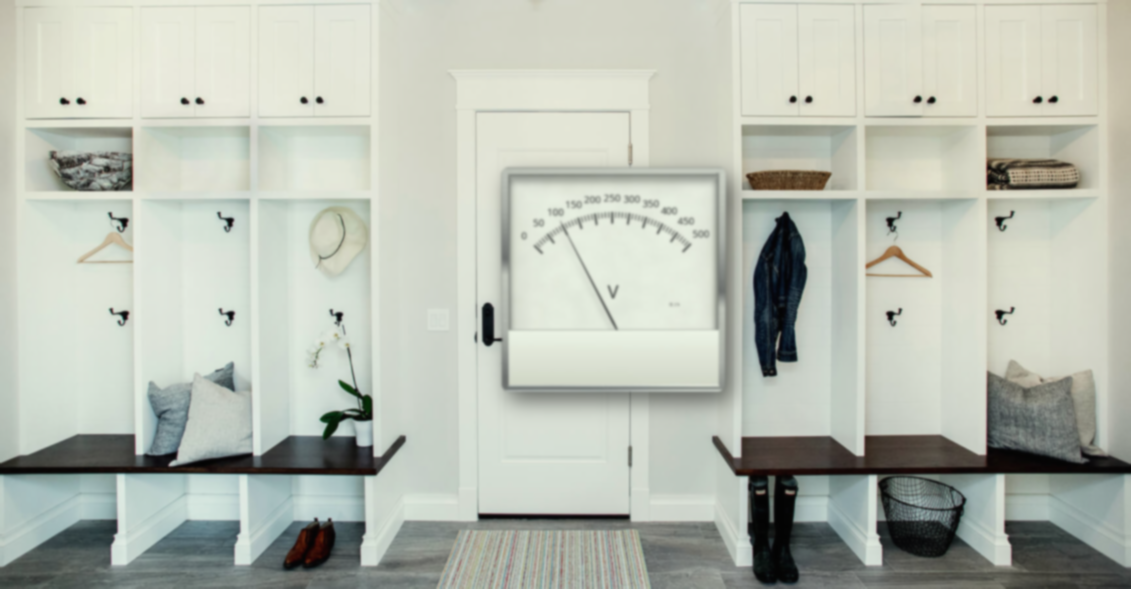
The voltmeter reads 100; V
